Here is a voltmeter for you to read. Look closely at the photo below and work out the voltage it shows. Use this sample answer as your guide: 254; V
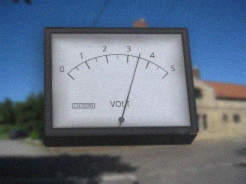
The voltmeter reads 3.5; V
